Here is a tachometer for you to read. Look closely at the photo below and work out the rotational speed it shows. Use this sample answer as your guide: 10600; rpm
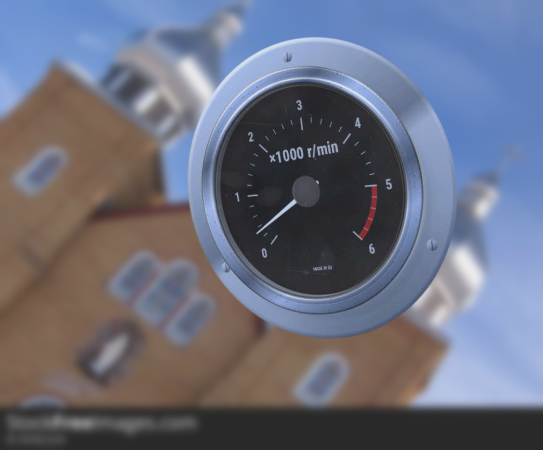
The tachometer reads 300; rpm
